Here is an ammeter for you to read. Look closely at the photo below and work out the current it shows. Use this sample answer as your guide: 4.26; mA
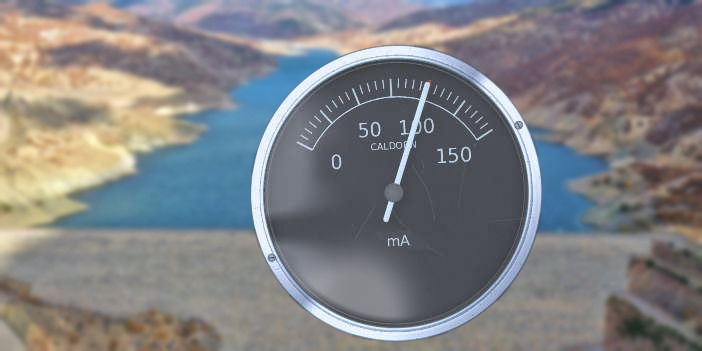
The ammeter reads 100; mA
